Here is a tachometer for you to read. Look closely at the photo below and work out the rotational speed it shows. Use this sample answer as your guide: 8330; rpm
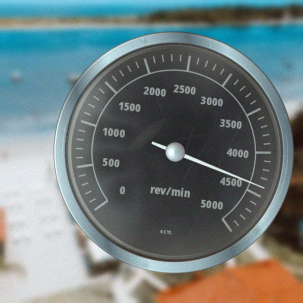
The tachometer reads 4400; rpm
